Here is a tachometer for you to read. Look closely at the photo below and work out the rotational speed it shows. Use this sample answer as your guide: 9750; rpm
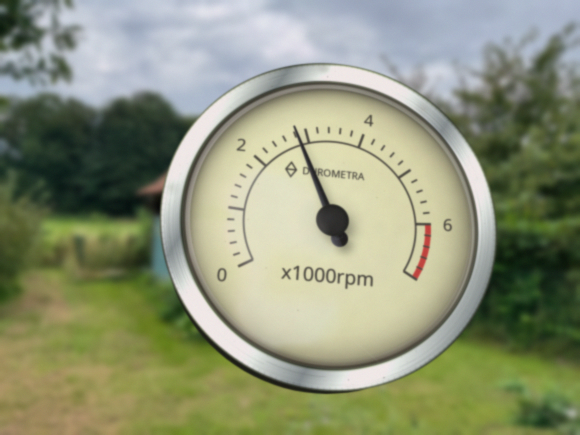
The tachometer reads 2800; rpm
